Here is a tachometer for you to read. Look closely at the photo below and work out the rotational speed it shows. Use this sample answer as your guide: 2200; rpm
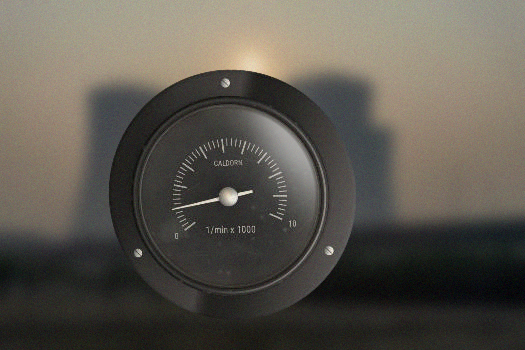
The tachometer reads 1000; rpm
